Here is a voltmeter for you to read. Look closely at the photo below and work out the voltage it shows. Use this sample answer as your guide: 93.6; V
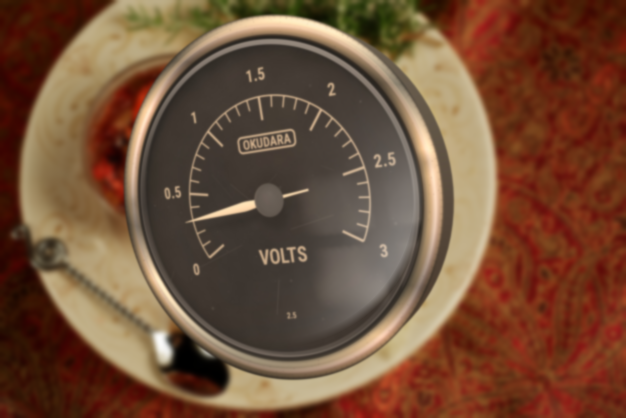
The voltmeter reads 0.3; V
